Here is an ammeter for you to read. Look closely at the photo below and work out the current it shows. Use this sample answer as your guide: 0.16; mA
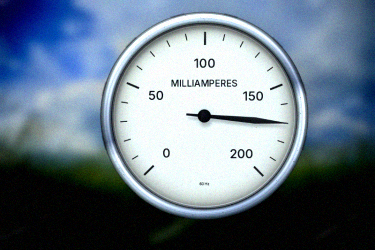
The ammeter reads 170; mA
